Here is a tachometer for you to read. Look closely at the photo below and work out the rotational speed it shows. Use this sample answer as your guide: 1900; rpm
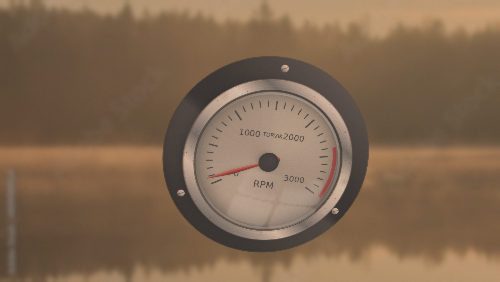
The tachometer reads 100; rpm
